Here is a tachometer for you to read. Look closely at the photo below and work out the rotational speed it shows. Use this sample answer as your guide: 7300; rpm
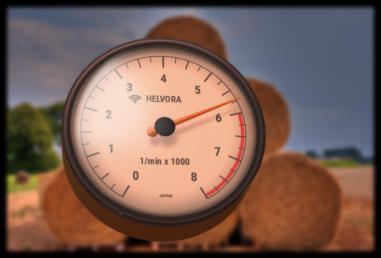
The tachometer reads 5750; rpm
